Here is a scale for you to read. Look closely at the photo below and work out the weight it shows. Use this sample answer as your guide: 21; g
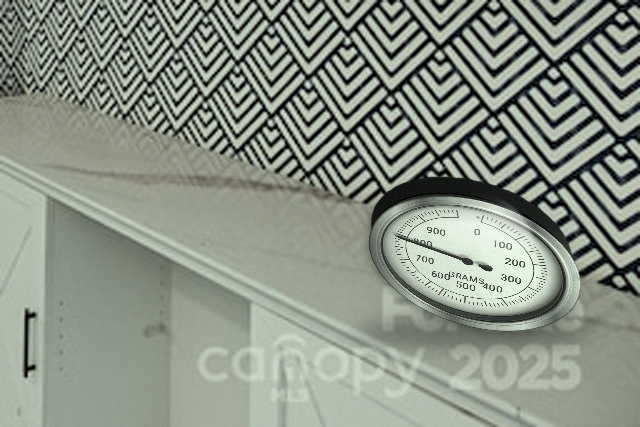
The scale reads 800; g
